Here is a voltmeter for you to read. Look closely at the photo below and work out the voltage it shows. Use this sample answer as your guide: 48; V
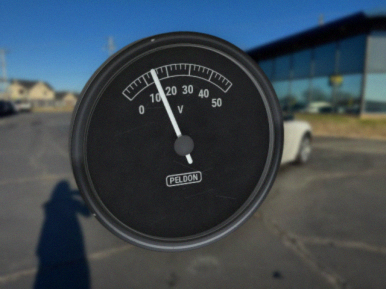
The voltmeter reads 14; V
